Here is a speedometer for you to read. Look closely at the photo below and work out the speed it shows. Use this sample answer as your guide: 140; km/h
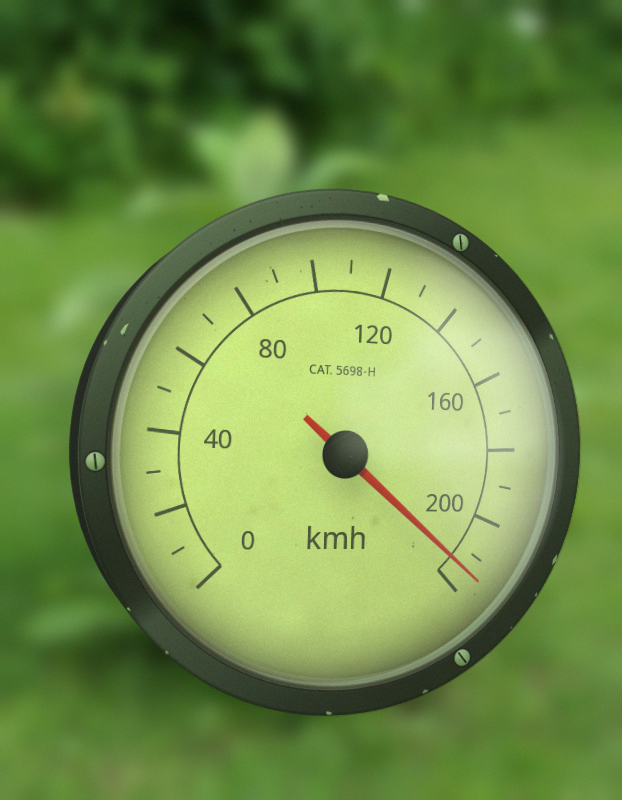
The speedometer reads 215; km/h
